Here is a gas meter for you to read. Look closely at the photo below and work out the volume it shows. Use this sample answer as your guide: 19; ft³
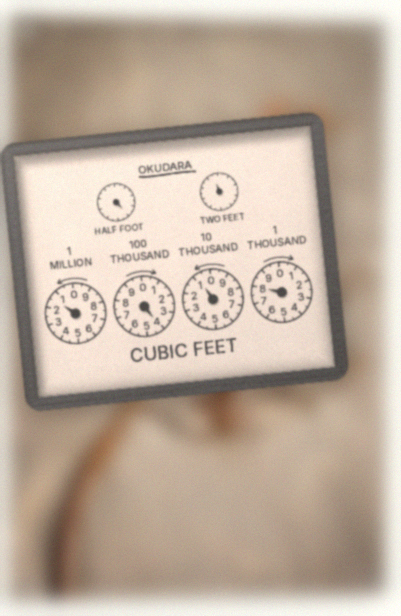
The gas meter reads 140800; ft³
